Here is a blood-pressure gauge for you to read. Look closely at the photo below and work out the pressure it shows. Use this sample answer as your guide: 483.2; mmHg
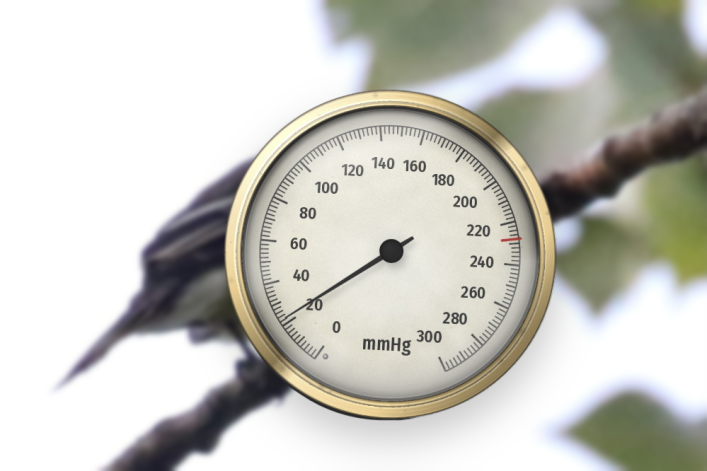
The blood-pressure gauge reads 22; mmHg
